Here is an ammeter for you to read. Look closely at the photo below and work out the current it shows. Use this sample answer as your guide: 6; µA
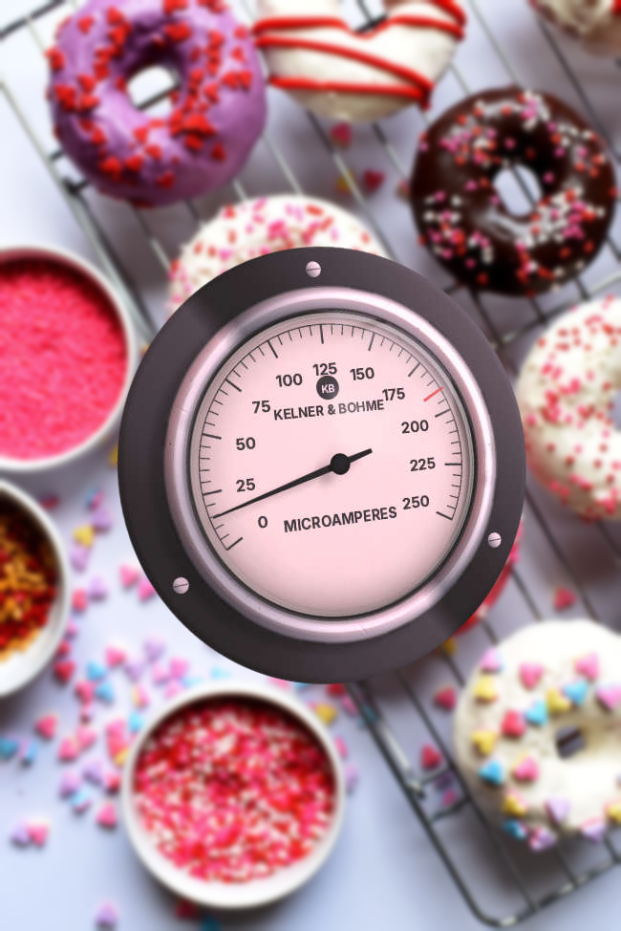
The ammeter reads 15; µA
